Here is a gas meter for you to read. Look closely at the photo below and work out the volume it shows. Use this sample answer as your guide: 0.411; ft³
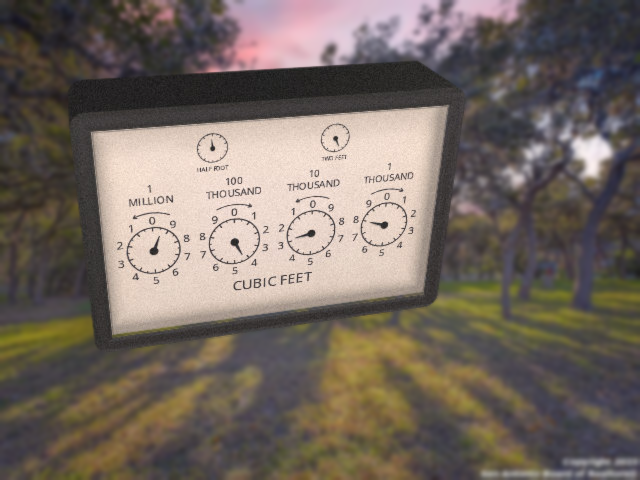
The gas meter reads 942800; ft³
